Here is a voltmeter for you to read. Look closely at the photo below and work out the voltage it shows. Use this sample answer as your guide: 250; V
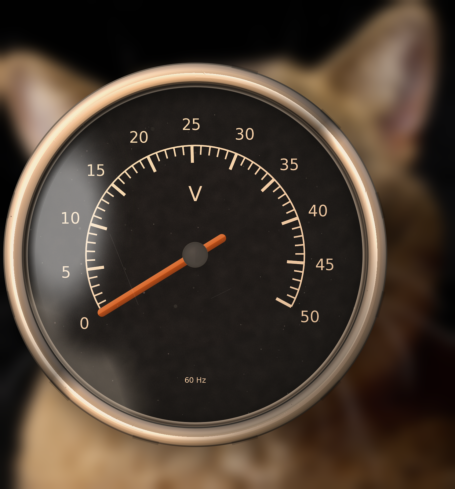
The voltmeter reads 0; V
